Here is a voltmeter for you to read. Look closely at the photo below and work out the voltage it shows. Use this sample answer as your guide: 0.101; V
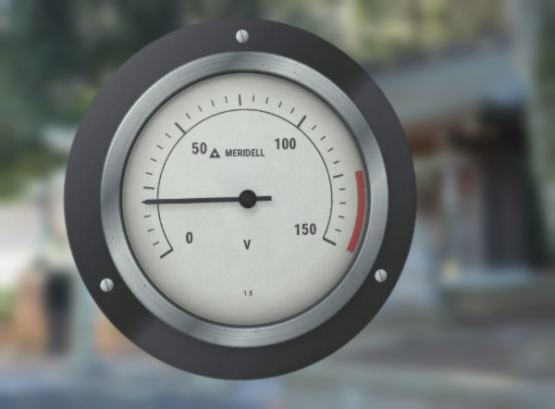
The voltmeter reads 20; V
